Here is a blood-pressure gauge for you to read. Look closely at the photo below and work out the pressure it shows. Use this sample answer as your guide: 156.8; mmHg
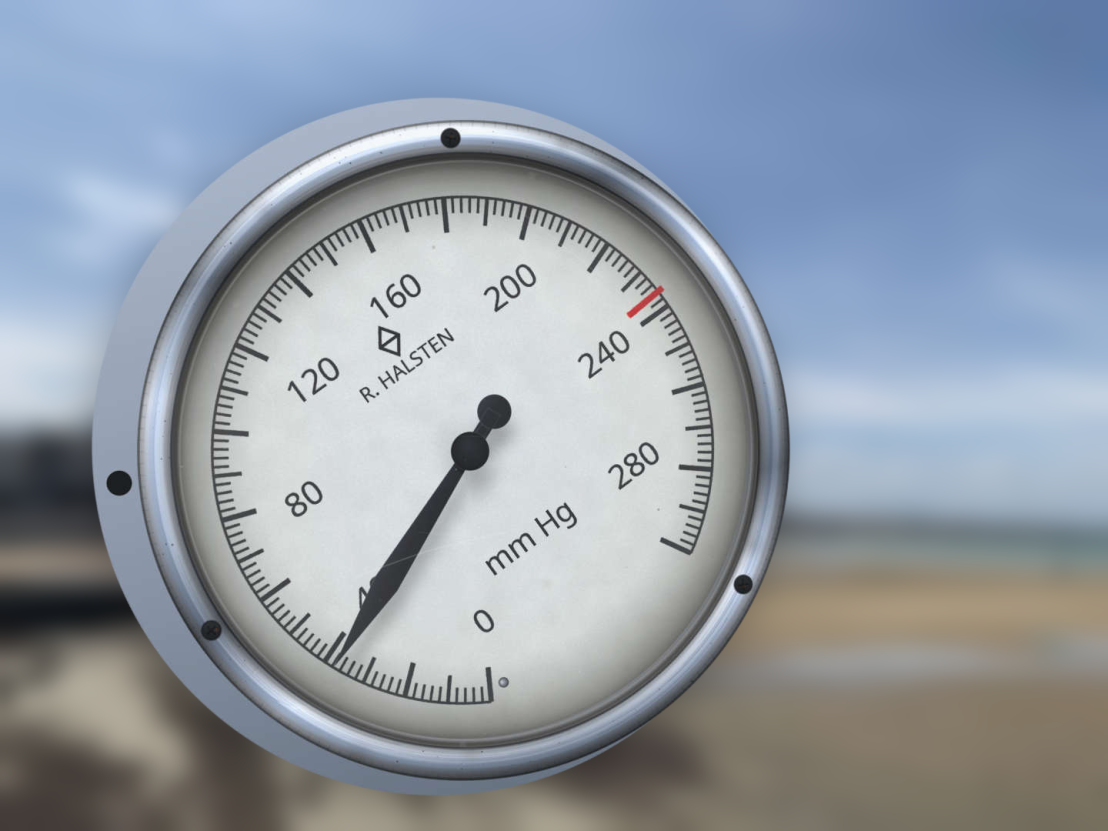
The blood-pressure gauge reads 38; mmHg
